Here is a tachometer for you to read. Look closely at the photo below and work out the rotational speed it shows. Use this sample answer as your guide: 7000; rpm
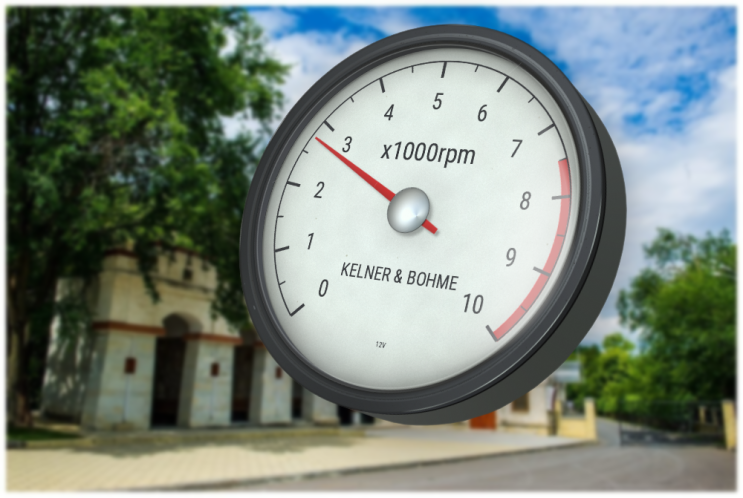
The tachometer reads 2750; rpm
